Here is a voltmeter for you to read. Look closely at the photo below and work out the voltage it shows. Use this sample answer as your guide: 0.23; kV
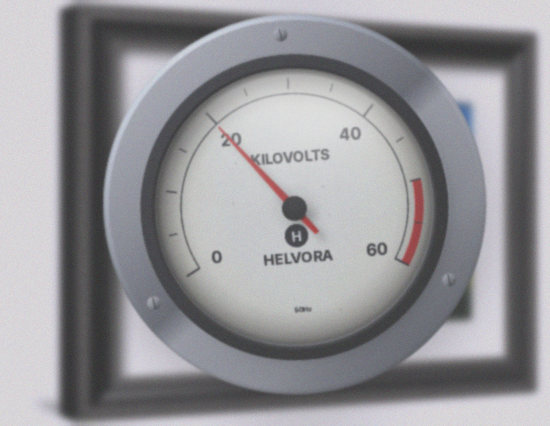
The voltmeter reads 20; kV
